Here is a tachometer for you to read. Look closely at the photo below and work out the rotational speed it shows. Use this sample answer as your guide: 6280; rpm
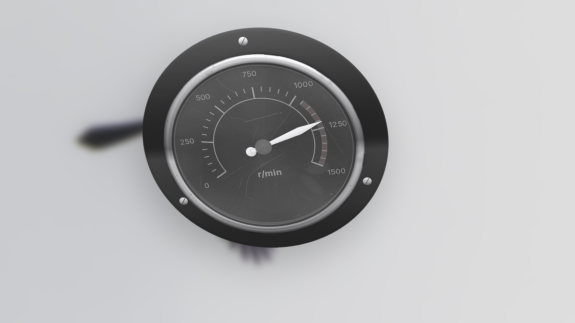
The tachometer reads 1200; rpm
